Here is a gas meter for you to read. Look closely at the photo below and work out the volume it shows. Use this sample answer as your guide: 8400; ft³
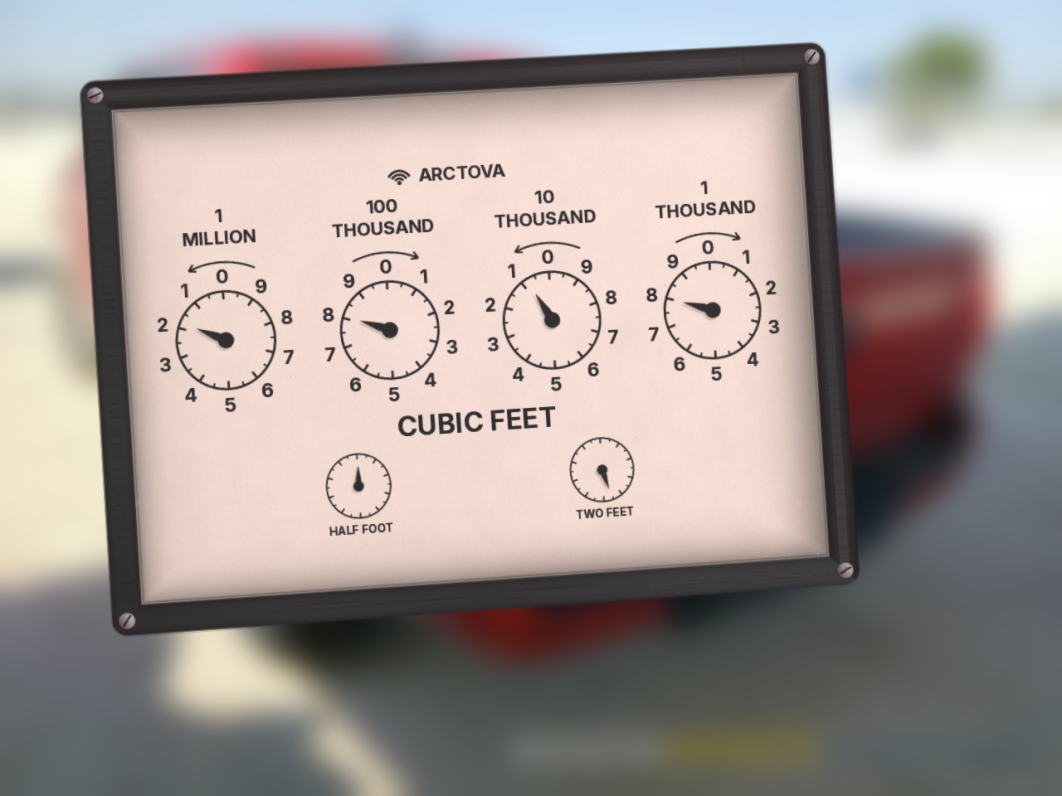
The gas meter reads 180800; ft³
